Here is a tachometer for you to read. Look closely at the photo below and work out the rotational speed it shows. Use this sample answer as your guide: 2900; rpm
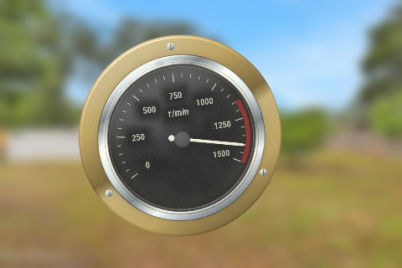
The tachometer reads 1400; rpm
